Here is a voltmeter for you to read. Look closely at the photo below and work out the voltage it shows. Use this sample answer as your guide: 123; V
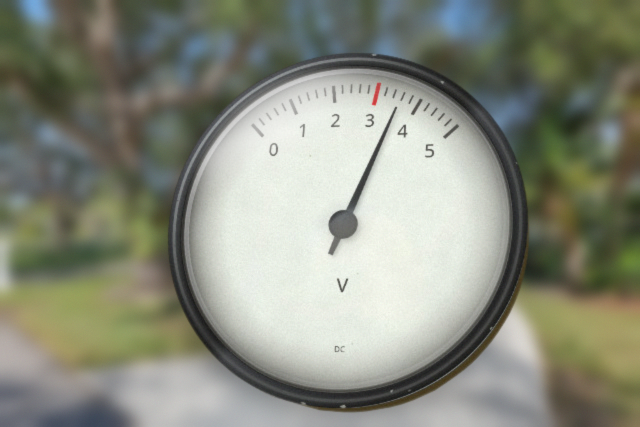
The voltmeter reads 3.6; V
